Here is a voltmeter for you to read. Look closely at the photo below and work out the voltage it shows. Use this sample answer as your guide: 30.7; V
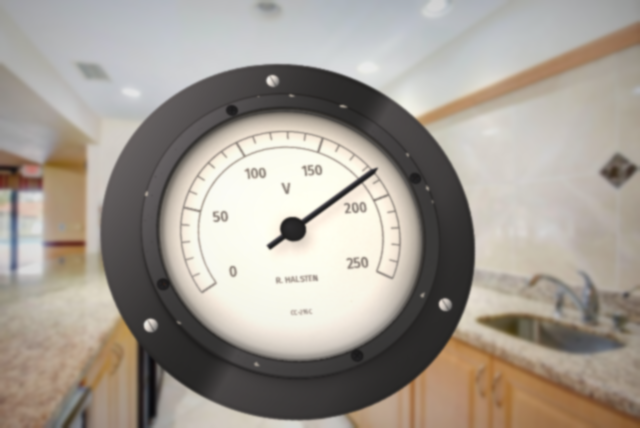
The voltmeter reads 185; V
